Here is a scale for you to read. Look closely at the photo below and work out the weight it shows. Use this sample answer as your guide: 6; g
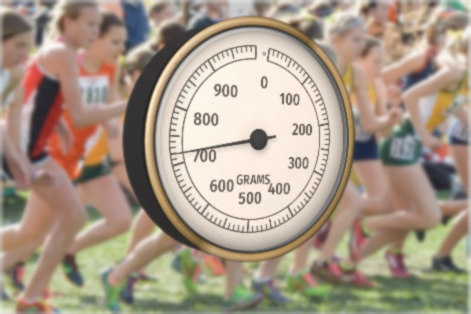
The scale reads 720; g
